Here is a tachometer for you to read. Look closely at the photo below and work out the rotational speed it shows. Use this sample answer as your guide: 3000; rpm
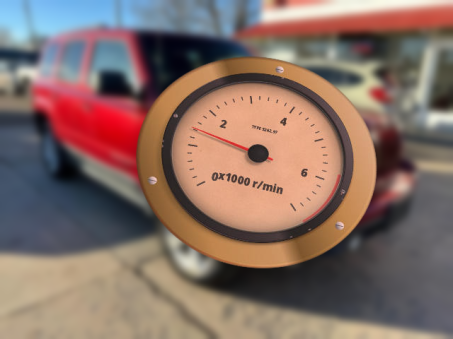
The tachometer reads 1400; rpm
